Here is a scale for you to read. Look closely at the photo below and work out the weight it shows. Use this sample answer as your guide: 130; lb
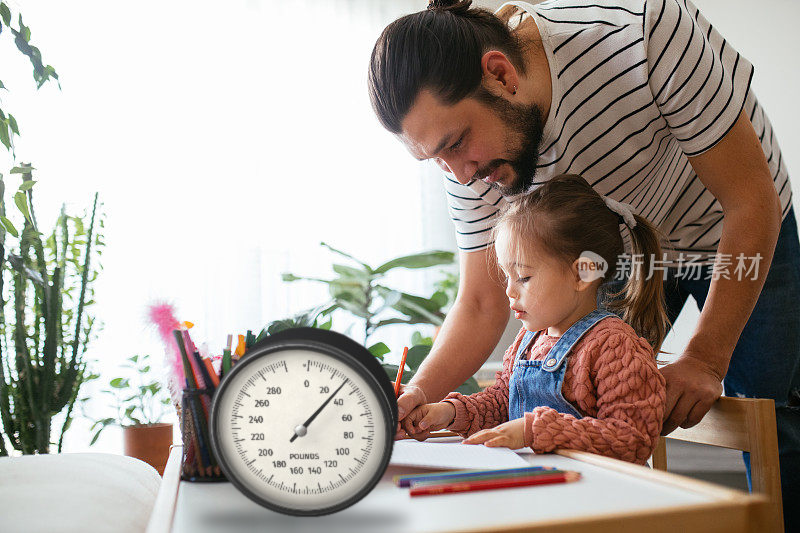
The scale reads 30; lb
